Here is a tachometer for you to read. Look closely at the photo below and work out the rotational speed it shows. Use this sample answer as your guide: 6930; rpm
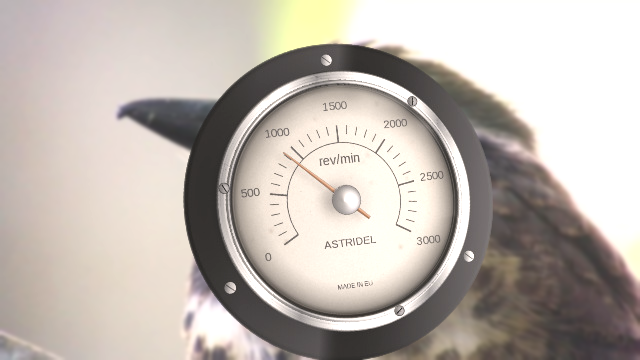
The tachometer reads 900; rpm
